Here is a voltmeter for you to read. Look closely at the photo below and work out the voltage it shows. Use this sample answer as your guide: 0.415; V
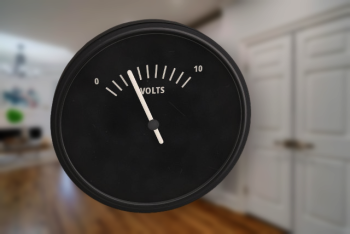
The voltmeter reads 3; V
